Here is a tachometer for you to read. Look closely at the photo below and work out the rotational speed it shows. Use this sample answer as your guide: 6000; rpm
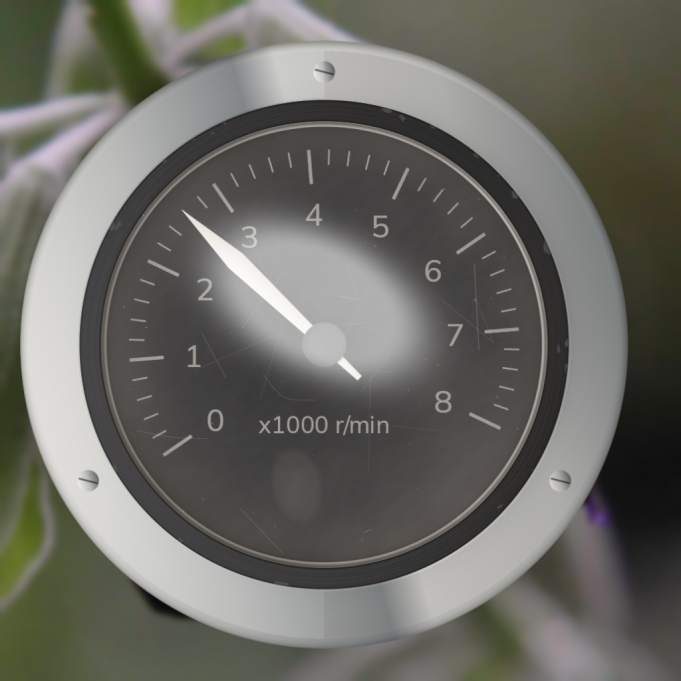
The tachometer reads 2600; rpm
